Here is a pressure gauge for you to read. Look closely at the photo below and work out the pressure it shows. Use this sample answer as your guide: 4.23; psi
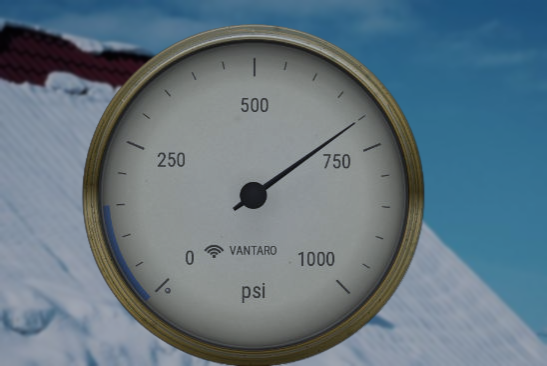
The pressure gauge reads 700; psi
